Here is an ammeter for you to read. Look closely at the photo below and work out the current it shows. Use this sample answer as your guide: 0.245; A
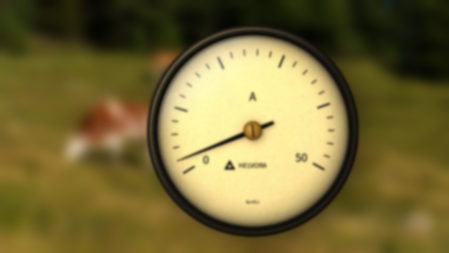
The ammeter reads 2; A
